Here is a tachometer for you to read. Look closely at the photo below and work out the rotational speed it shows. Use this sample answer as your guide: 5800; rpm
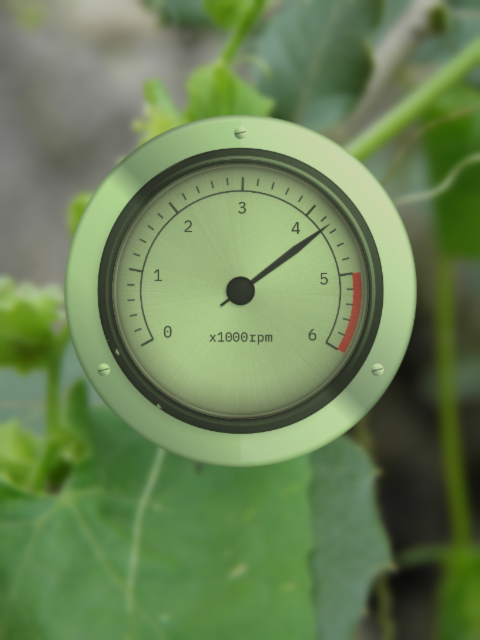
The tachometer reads 4300; rpm
